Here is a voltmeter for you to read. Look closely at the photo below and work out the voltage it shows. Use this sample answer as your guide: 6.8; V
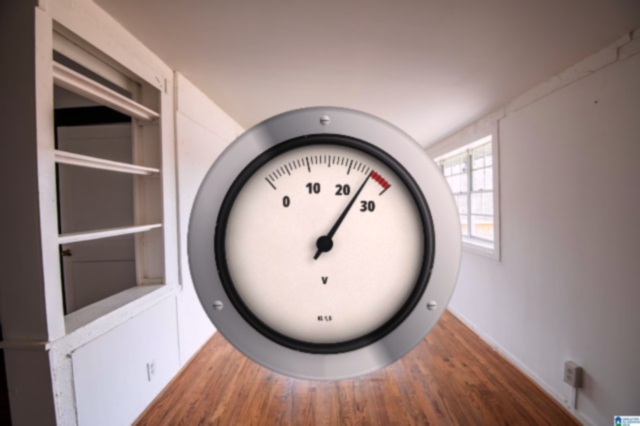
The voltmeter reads 25; V
